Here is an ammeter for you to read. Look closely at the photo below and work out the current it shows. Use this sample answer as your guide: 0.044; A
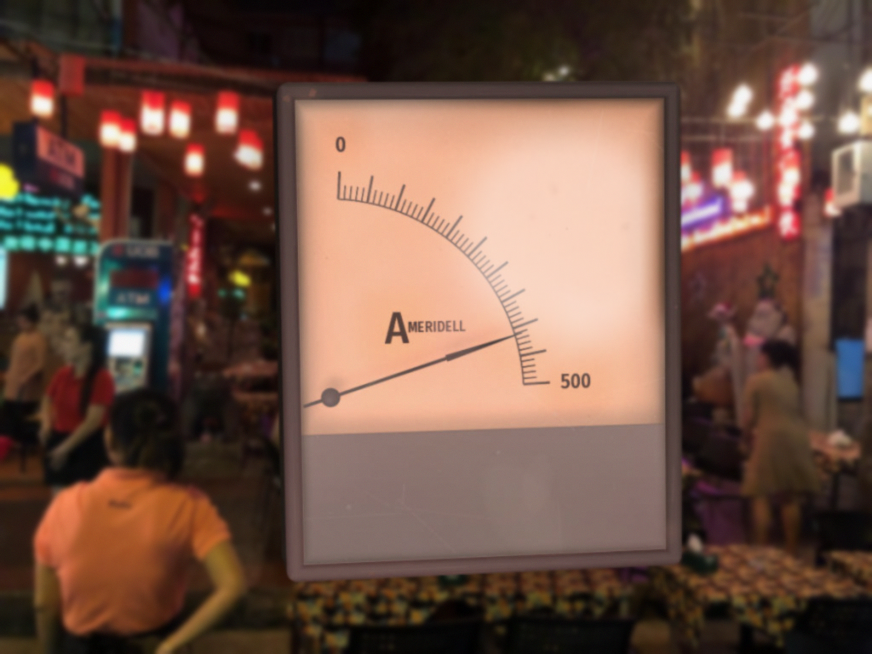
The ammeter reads 410; A
